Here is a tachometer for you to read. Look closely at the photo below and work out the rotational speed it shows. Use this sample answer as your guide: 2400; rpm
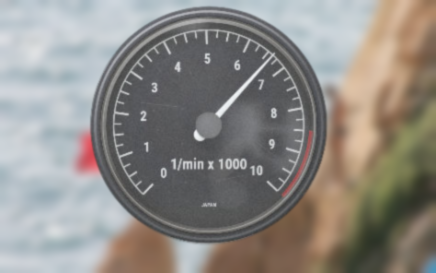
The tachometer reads 6625; rpm
